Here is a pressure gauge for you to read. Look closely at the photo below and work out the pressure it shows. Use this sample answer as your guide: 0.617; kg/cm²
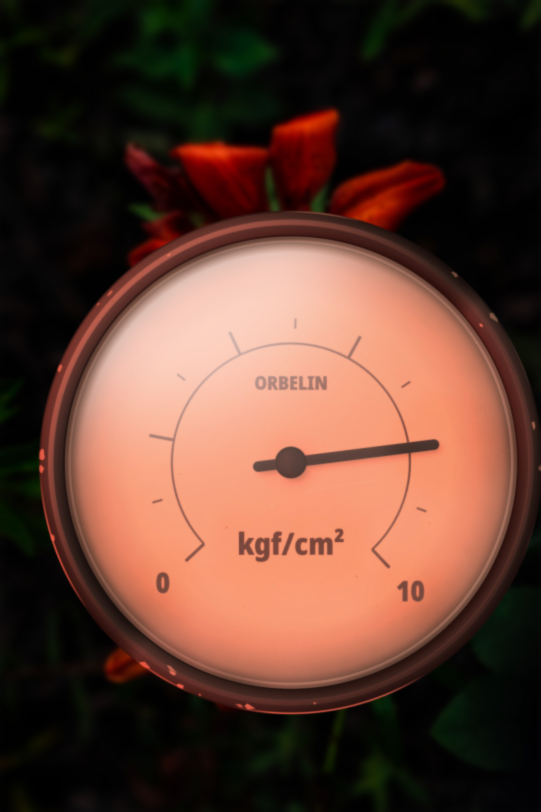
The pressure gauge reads 8; kg/cm²
